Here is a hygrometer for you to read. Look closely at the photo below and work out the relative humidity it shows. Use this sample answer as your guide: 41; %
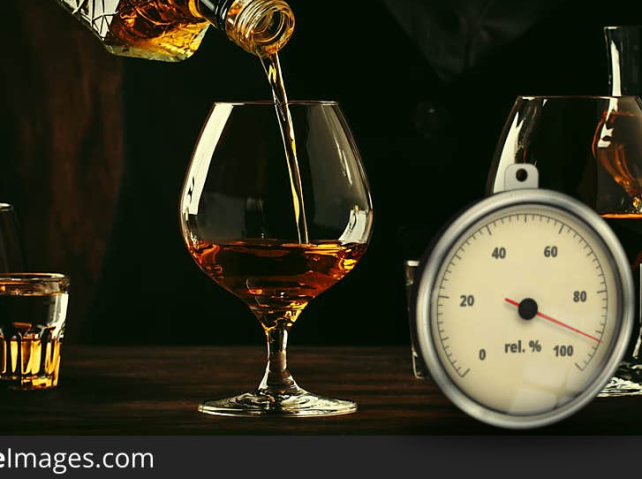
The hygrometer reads 92; %
